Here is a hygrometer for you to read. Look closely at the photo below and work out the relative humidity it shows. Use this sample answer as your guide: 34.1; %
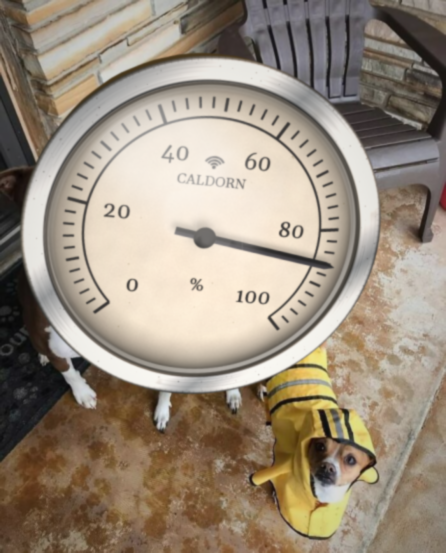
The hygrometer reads 86; %
